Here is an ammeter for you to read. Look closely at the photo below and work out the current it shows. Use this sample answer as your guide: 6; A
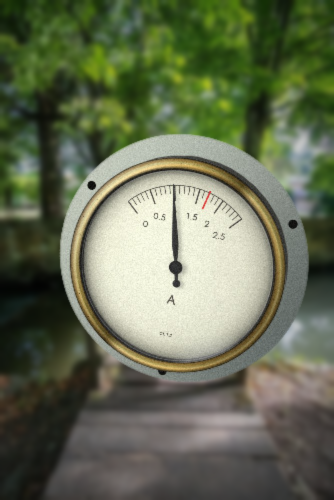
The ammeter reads 1; A
